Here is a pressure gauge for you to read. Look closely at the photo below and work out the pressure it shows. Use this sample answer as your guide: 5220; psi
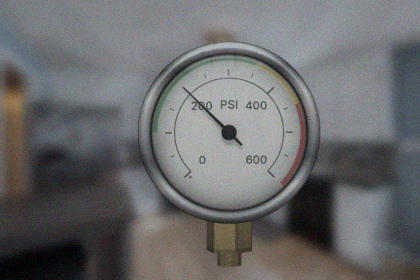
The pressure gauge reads 200; psi
